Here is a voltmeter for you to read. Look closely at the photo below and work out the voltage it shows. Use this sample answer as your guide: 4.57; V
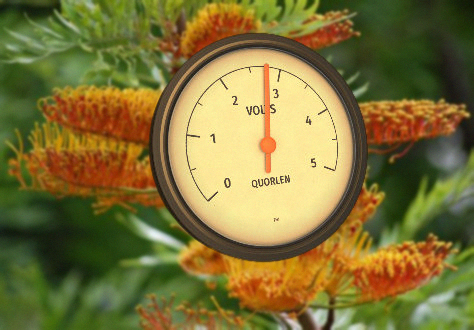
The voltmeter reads 2.75; V
